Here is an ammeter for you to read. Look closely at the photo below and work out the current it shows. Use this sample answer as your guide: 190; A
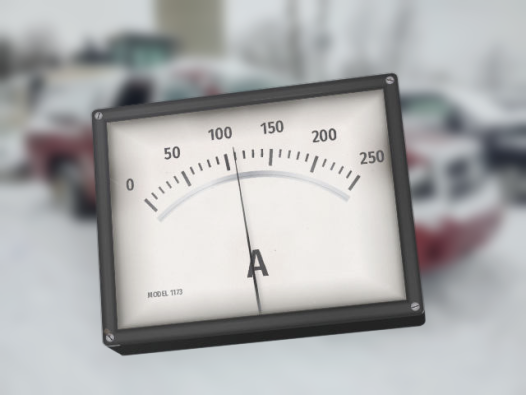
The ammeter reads 110; A
